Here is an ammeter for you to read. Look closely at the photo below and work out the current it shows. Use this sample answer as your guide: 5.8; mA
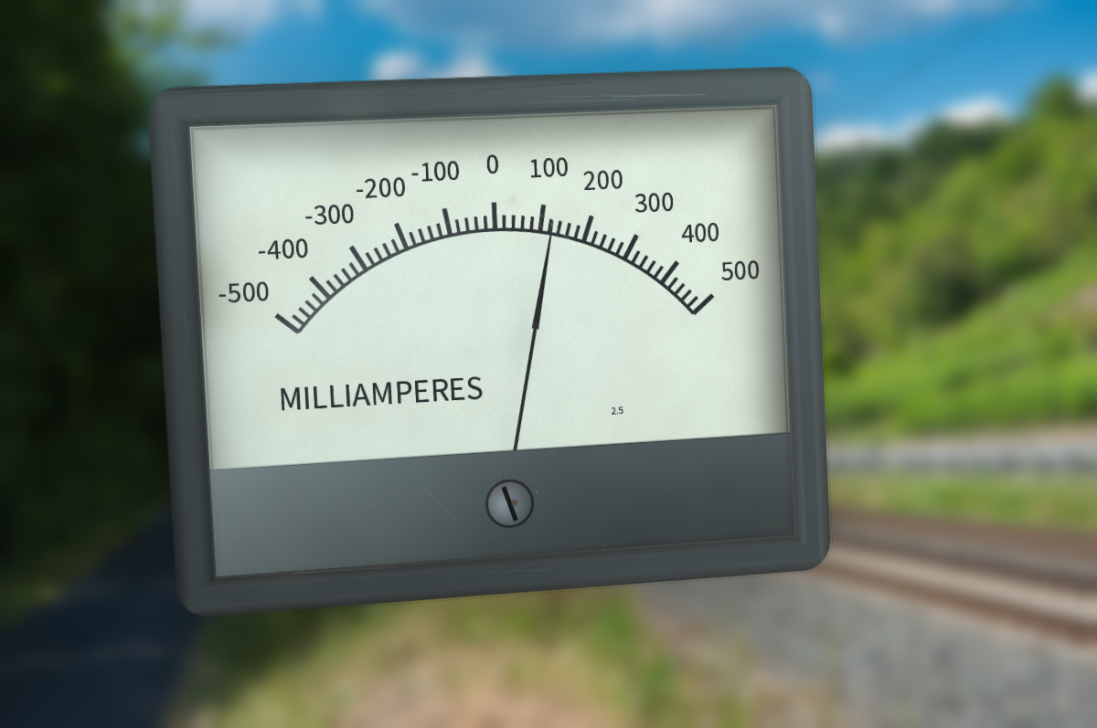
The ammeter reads 120; mA
